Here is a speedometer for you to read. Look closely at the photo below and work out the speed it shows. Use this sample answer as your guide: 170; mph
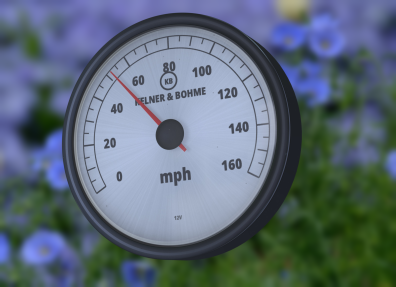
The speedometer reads 52.5; mph
